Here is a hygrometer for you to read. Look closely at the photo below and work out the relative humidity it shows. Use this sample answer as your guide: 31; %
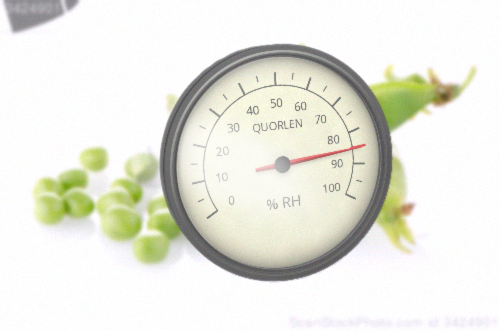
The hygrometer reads 85; %
